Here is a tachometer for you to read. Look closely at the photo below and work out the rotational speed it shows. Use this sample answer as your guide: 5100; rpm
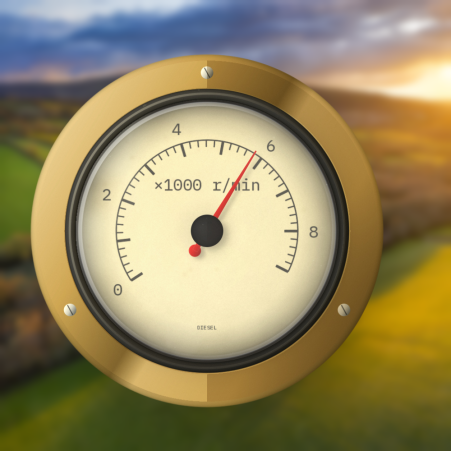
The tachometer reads 5800; rpm
